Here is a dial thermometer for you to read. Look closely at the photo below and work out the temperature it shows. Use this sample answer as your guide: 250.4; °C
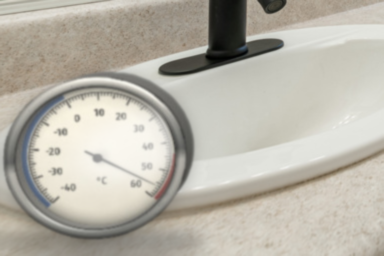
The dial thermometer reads 55; °C
